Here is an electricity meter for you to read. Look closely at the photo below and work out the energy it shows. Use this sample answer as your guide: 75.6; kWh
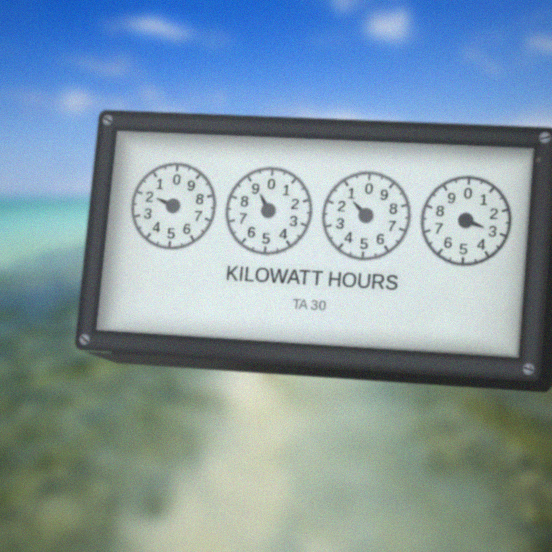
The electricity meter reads 1913; kWh
